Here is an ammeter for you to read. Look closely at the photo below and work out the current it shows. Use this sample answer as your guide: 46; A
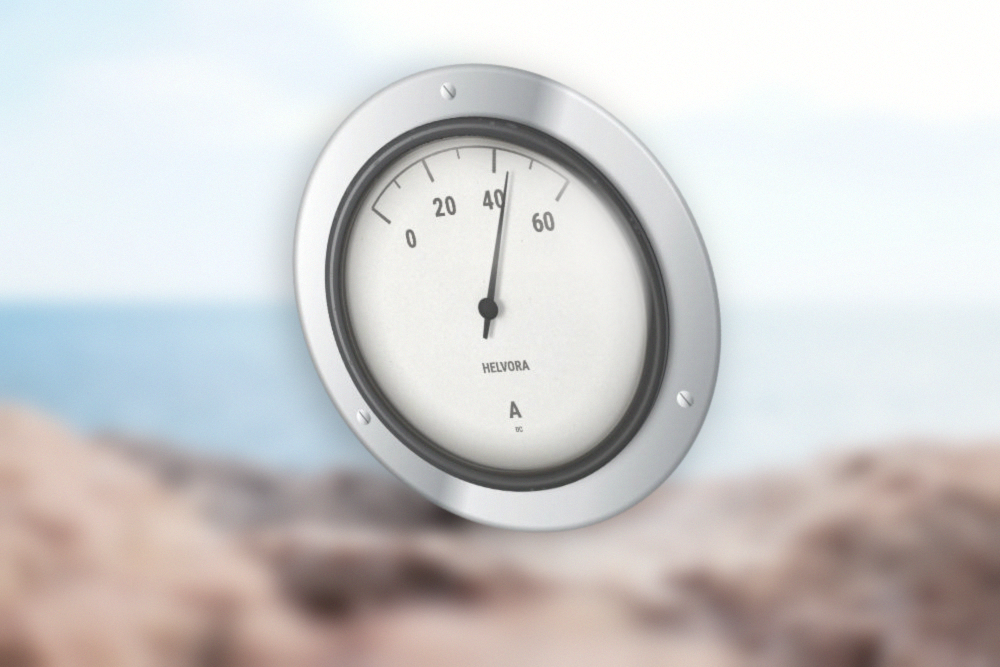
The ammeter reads 45; A
